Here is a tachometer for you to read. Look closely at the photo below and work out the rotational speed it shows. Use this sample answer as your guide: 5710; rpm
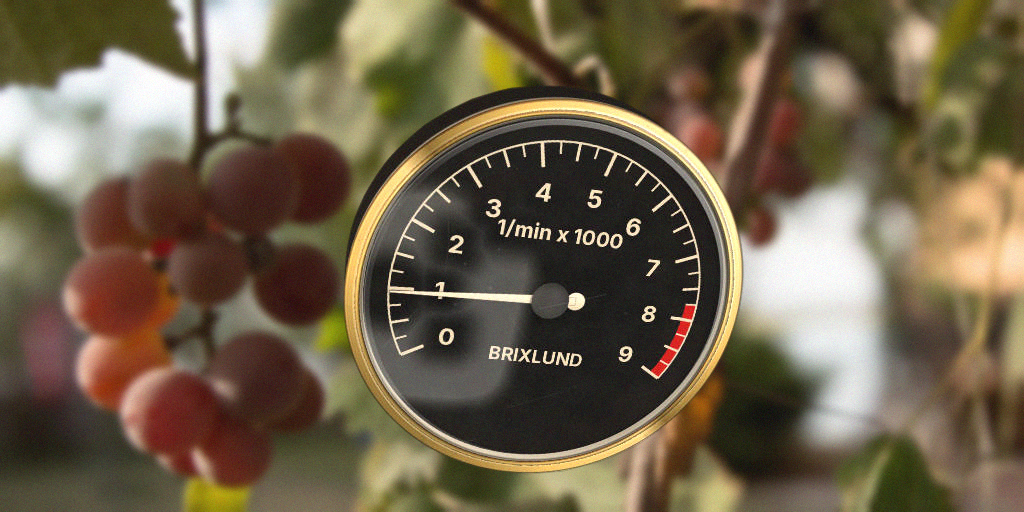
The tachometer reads 1000; rpm
